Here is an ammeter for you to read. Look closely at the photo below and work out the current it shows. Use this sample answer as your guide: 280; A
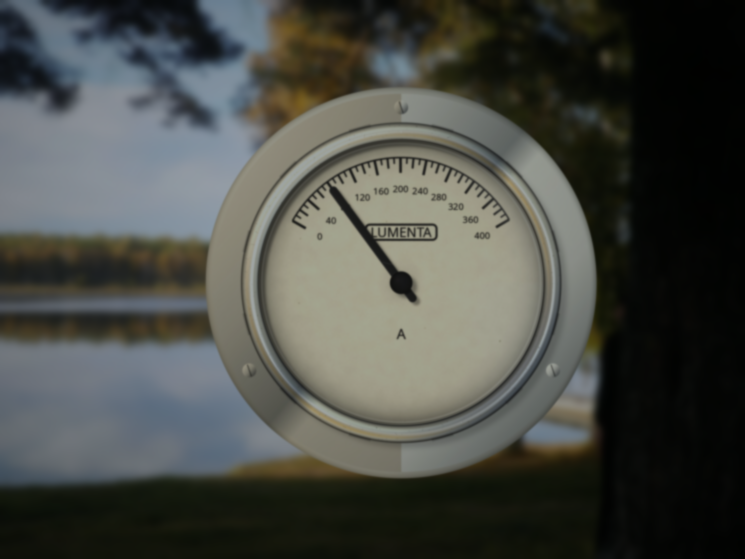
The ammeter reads 80; A
